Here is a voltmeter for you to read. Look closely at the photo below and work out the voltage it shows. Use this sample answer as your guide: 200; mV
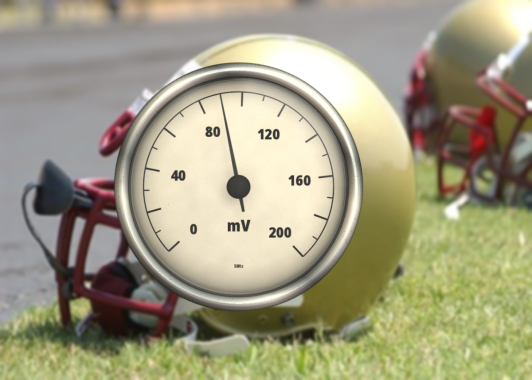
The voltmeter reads 90; mV
